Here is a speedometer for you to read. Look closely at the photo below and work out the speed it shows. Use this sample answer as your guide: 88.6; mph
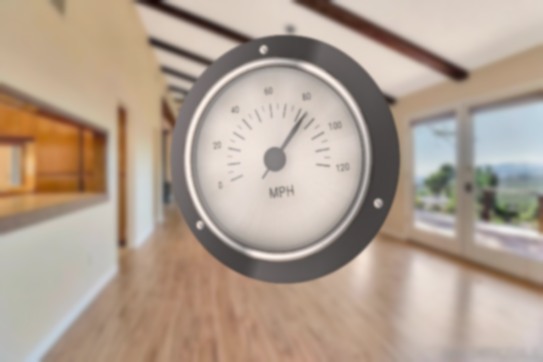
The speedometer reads 85; mph
